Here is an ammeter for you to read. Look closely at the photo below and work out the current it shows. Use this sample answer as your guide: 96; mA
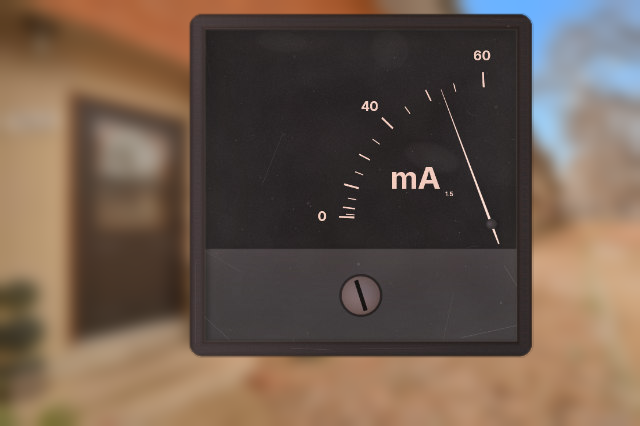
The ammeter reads 52.5; mA
